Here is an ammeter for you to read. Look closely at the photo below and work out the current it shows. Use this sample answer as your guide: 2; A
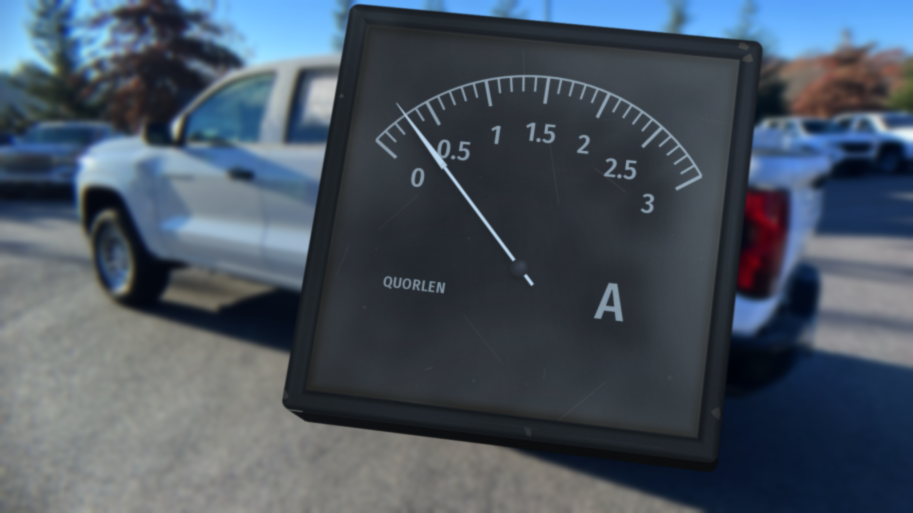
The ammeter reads 0.3; A
